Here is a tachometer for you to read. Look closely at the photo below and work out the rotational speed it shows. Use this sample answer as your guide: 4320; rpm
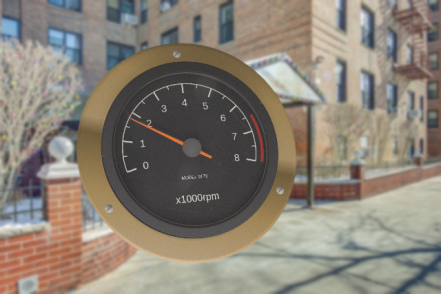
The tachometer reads 1750; rpm
